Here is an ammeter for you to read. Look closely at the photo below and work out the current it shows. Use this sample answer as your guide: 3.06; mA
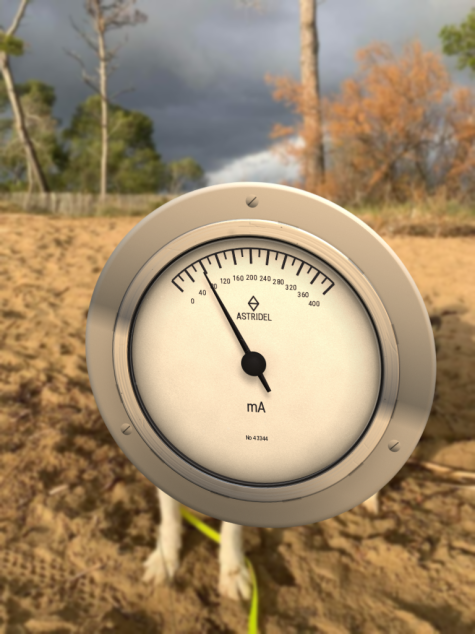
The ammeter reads 80; mA
